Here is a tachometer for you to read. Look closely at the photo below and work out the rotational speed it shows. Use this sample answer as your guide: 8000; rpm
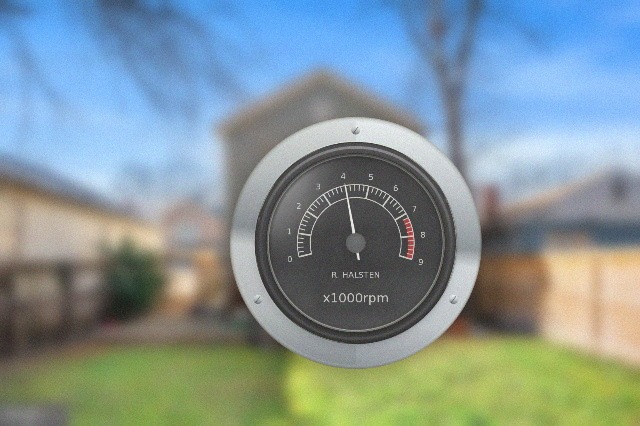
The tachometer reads 4000; rpm
